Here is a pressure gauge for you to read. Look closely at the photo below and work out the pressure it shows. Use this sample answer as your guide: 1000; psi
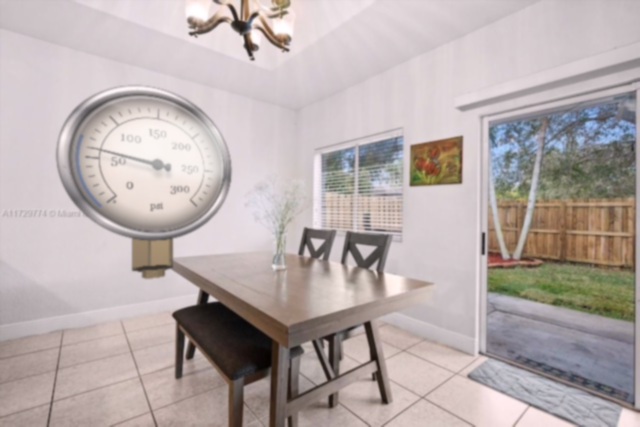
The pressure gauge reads 60; psi
